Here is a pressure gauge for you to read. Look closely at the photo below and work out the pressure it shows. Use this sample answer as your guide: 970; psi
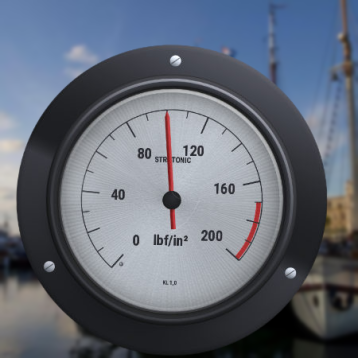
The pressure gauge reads 100; psi
